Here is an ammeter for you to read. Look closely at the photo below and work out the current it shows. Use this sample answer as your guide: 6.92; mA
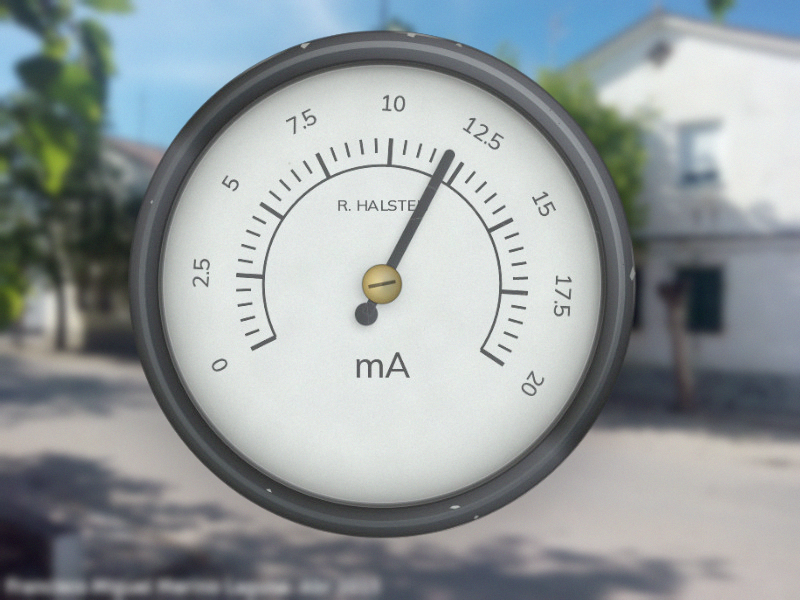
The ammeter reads 12; mA
